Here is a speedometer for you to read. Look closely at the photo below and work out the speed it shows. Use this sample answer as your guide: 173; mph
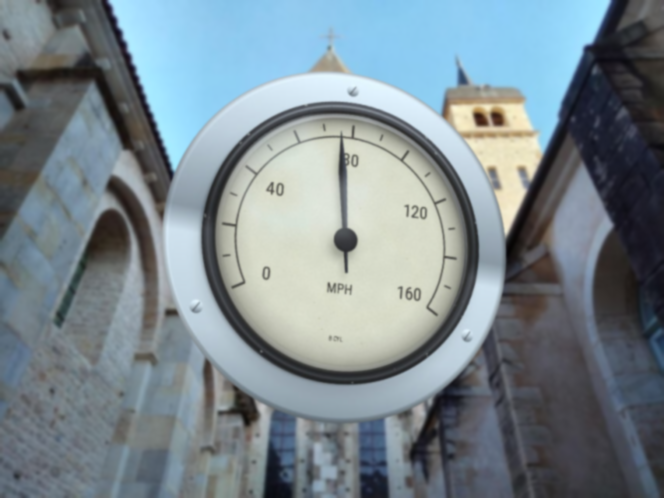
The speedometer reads 75; mph
